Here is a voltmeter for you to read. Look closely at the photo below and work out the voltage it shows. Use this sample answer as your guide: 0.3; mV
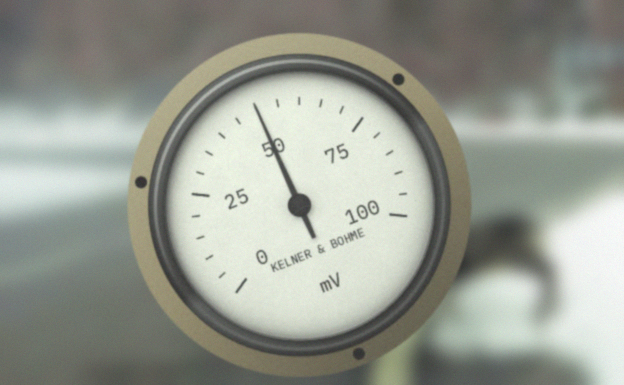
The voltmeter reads 50; mV
